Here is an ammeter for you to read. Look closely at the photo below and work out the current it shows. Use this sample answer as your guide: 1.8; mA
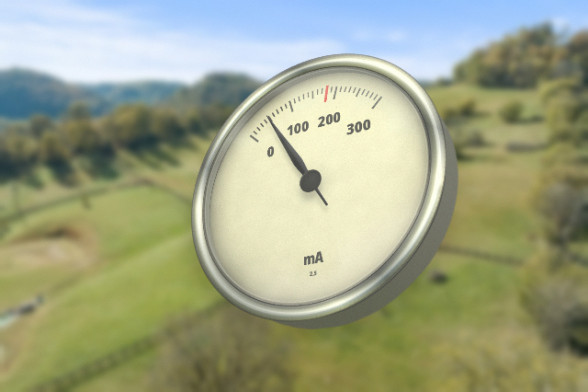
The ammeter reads 50; mA
